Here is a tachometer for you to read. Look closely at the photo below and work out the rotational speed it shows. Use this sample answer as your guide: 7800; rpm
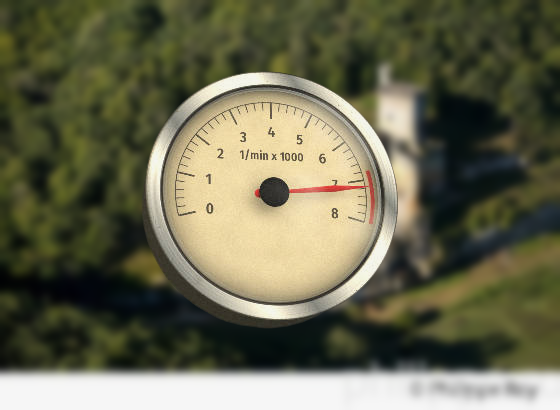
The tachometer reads 7200; rpm
